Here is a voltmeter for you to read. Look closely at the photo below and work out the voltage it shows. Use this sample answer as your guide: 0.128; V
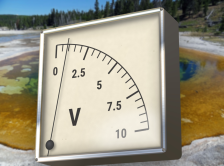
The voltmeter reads 1; V
